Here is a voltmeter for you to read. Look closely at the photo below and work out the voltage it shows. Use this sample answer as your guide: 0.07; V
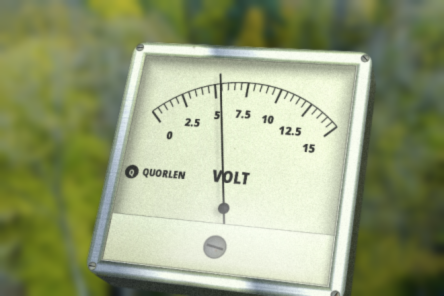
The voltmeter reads 5.5; V
